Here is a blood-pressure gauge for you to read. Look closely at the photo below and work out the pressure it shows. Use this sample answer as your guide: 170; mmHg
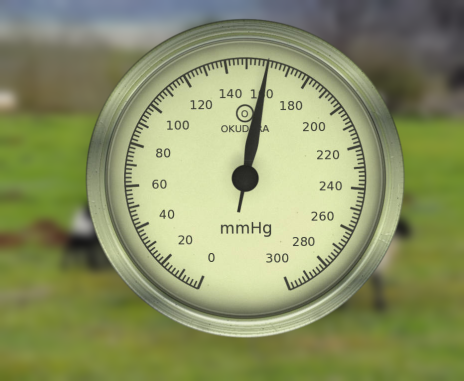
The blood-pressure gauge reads 160; mmHg
